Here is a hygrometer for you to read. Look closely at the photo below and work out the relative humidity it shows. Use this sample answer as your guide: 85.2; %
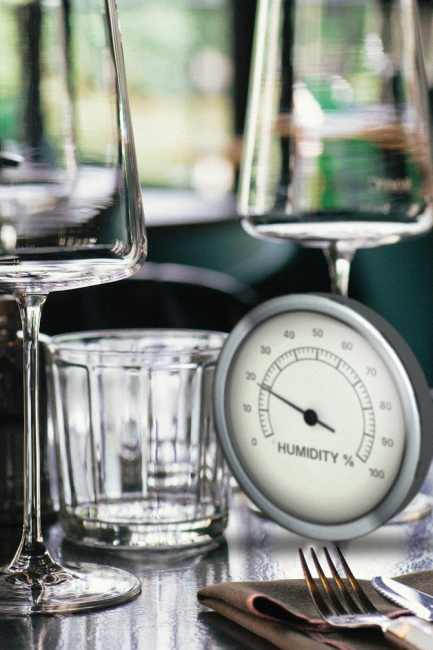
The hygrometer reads 20; %
